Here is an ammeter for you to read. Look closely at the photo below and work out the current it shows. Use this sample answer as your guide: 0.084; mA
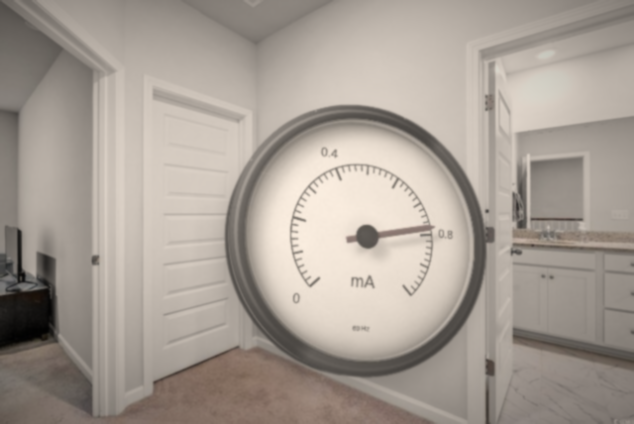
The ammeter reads 0.78; mA
